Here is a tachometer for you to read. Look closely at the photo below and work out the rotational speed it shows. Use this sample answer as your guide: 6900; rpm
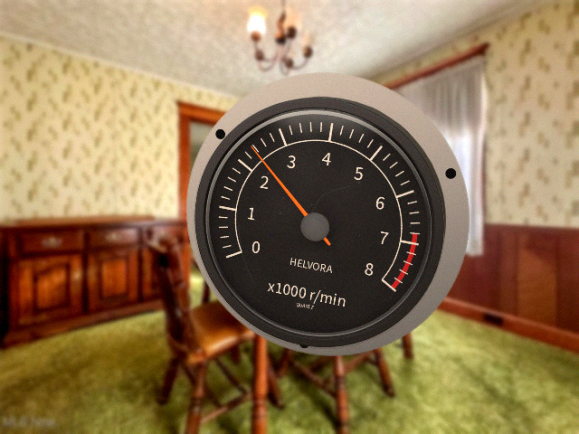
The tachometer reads 2400; rpm
